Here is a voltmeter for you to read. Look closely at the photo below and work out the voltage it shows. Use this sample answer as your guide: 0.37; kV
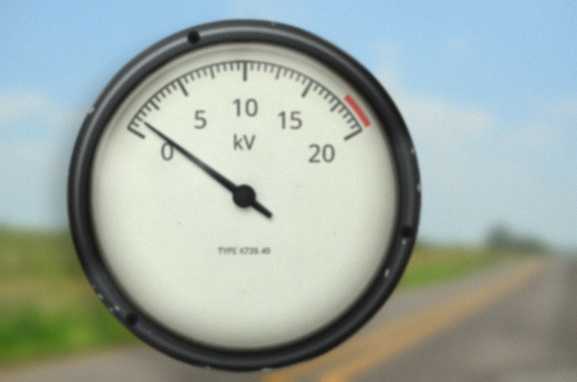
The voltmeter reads 1; kV
